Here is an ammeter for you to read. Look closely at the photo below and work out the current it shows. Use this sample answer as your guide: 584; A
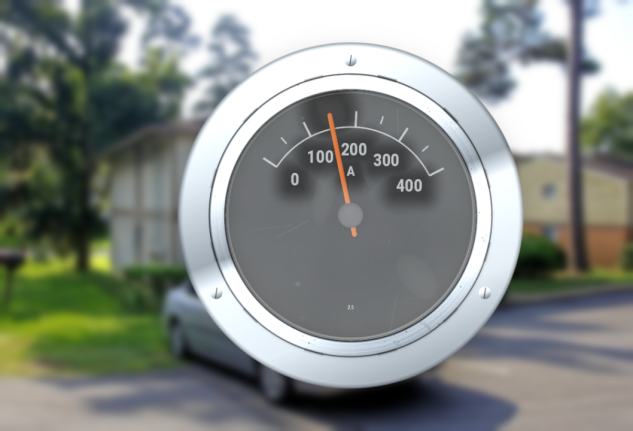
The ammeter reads 150; A
